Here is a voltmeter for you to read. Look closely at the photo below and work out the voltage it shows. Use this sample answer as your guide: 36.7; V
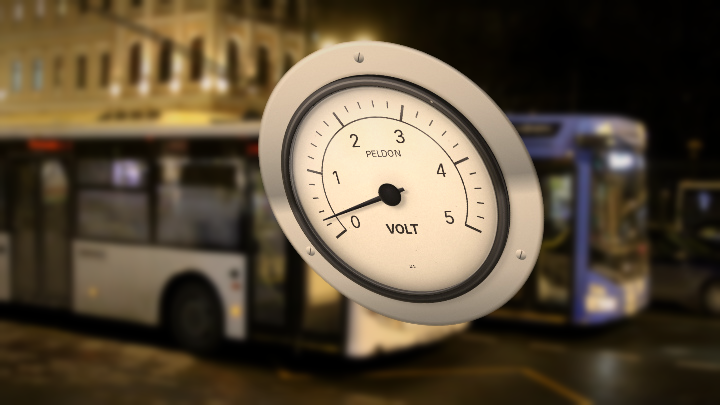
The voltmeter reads 0.3; V
